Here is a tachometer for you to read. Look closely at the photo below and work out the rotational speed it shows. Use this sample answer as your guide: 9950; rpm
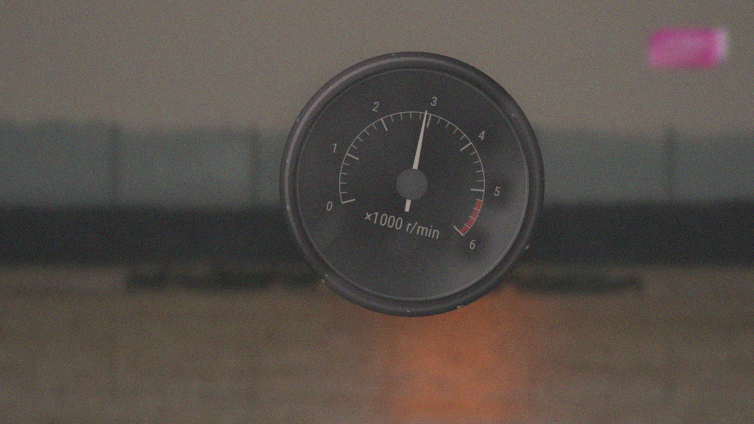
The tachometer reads 2900; rpm
